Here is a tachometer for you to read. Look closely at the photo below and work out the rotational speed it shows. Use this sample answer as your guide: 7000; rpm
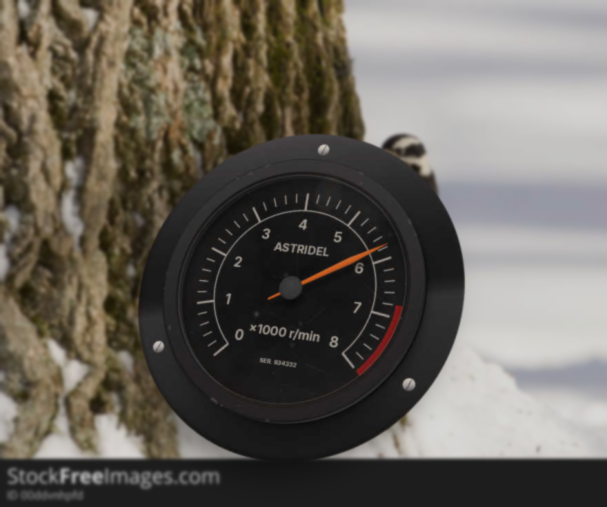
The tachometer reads 5800; rpm
